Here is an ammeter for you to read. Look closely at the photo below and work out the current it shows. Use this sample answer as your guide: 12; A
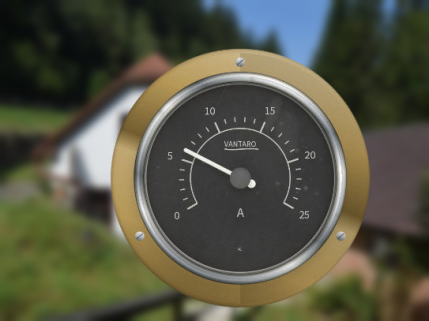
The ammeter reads 6; A
